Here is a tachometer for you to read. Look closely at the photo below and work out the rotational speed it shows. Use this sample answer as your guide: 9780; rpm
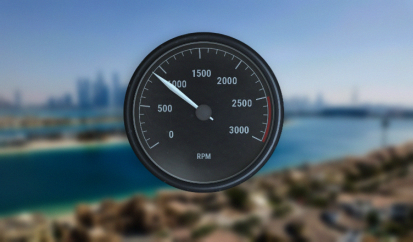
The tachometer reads 900; rpm
